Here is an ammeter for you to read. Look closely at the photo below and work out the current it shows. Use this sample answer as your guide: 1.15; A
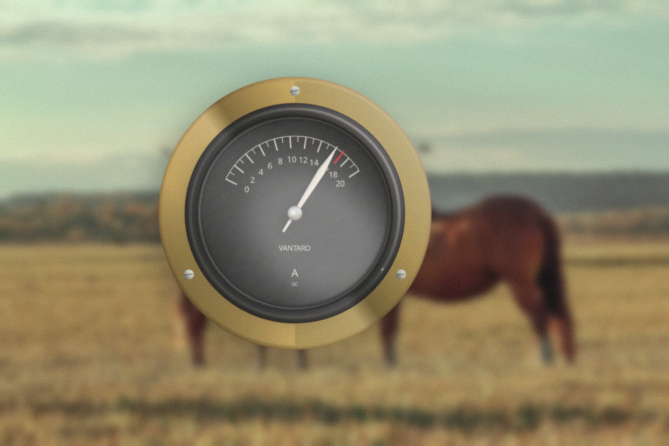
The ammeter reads 16; A
